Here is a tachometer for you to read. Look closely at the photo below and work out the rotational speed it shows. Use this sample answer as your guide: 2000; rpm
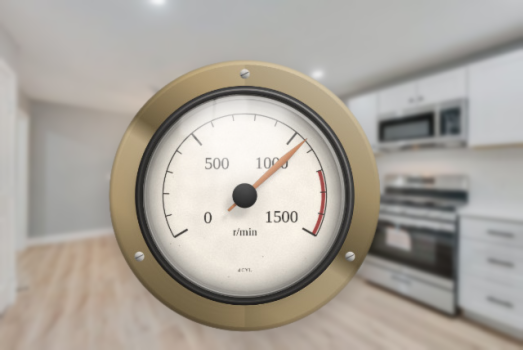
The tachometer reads 1050; rpm
